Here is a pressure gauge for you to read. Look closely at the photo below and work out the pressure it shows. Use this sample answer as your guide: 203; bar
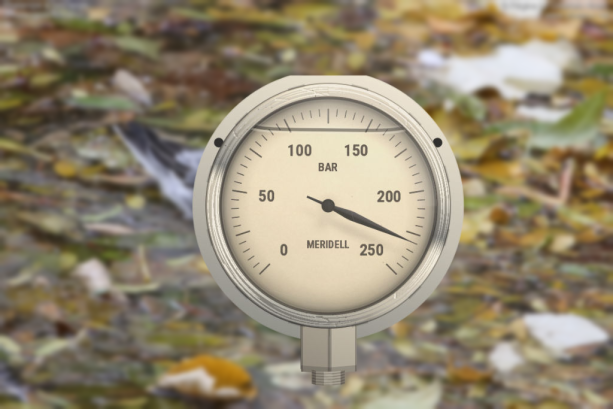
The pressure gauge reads 230; bar
